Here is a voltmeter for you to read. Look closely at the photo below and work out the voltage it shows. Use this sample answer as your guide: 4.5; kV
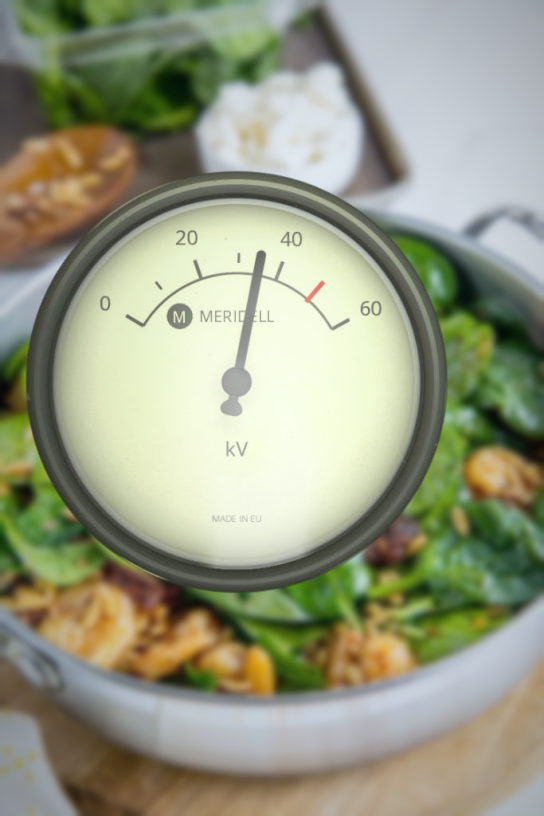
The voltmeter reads 35; kV
